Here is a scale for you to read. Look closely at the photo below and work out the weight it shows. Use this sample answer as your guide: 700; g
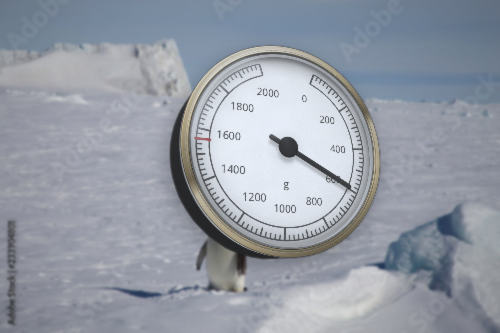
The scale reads 600; g
